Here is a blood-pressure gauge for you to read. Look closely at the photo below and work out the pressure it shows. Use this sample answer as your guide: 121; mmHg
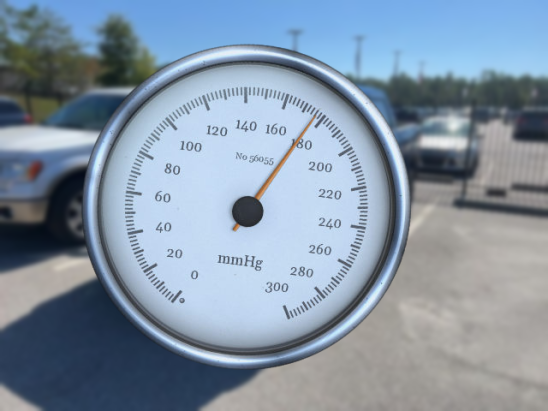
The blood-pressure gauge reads 176; mmHg
